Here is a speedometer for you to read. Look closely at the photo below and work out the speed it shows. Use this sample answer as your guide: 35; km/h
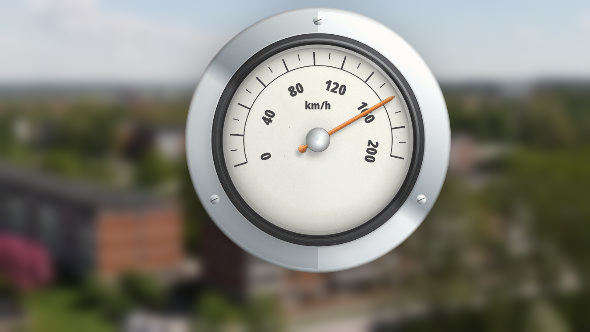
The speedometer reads 160; km/h
